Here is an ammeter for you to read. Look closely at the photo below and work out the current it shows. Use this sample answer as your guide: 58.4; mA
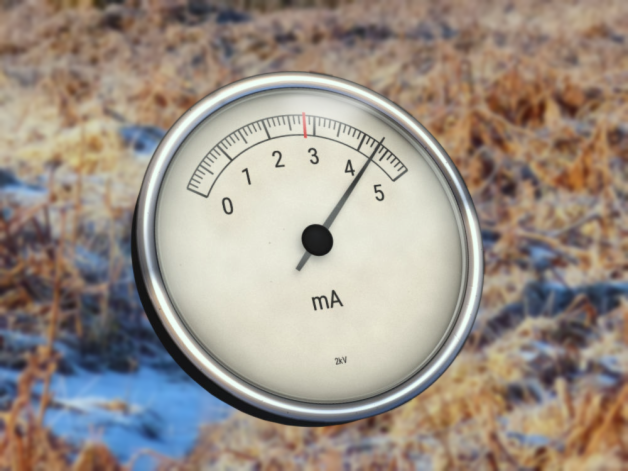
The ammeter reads 4.3; mA
